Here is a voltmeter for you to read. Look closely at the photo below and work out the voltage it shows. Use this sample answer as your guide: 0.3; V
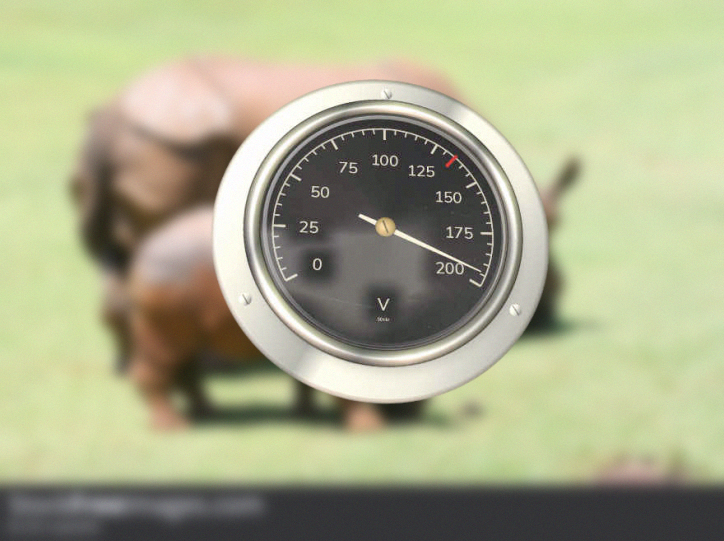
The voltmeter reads 195; V
